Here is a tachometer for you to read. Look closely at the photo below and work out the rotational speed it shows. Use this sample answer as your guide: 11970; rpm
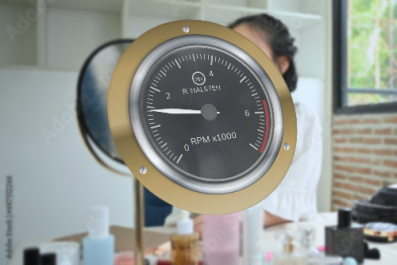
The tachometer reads 1400; rpm
